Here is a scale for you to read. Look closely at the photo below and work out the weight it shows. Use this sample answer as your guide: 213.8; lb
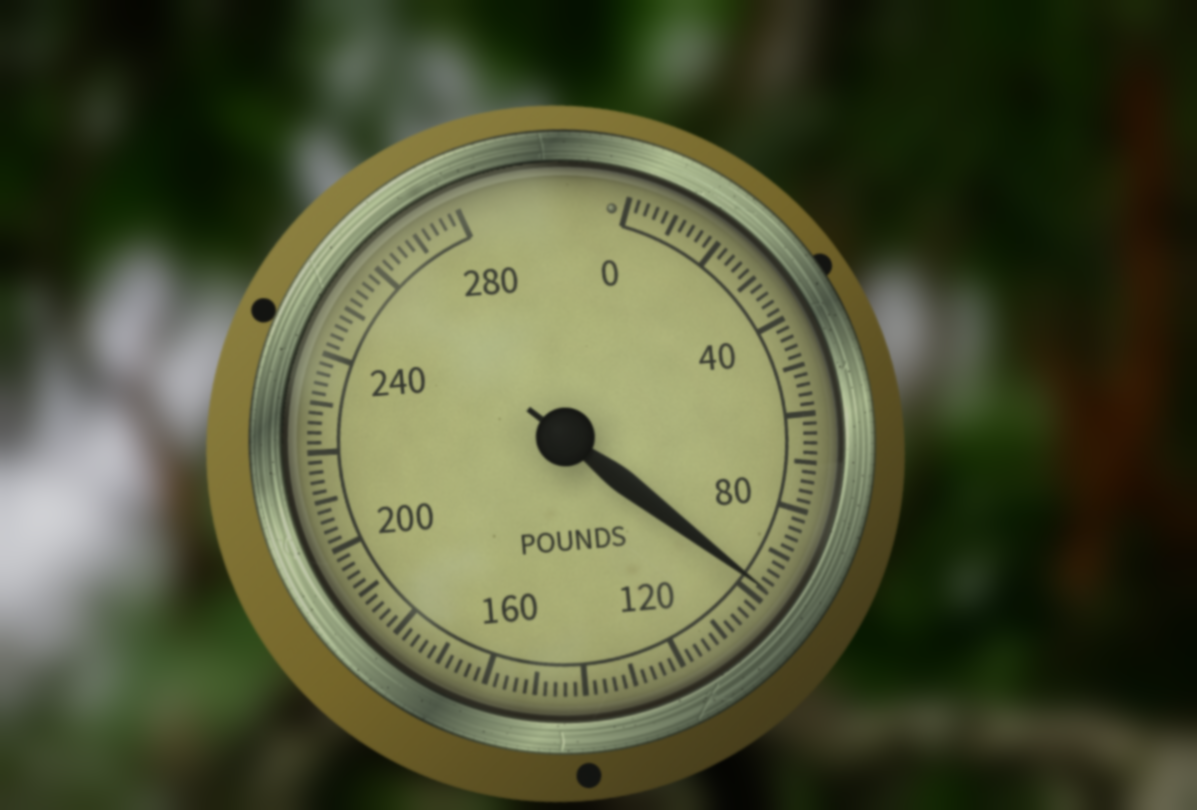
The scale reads 98; lb
